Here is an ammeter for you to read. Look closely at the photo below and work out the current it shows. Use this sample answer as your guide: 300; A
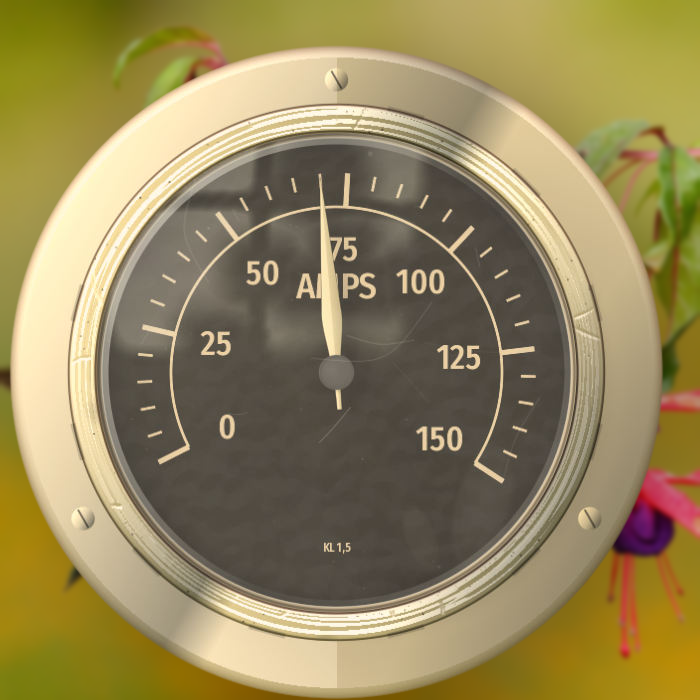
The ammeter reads 70; A
